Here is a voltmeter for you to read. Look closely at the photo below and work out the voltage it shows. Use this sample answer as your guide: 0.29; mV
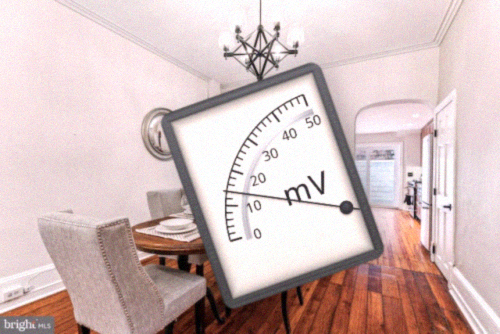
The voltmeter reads 14; mV
